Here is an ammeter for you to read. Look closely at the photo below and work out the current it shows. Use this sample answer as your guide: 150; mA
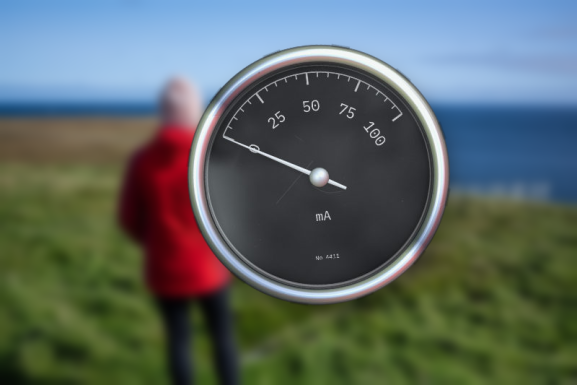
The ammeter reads 0; mA
